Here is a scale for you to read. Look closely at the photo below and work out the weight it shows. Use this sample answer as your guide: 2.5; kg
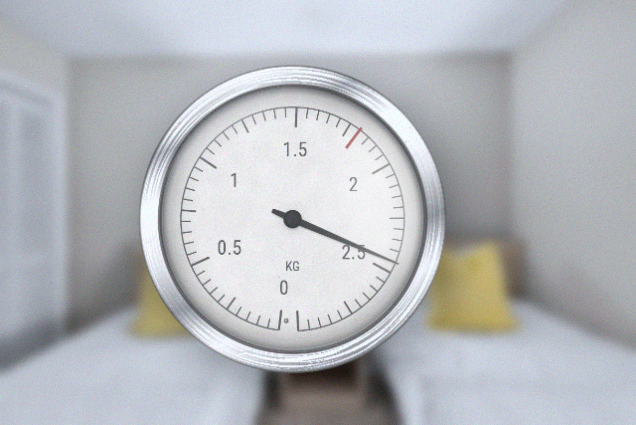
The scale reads 2.45; kg
